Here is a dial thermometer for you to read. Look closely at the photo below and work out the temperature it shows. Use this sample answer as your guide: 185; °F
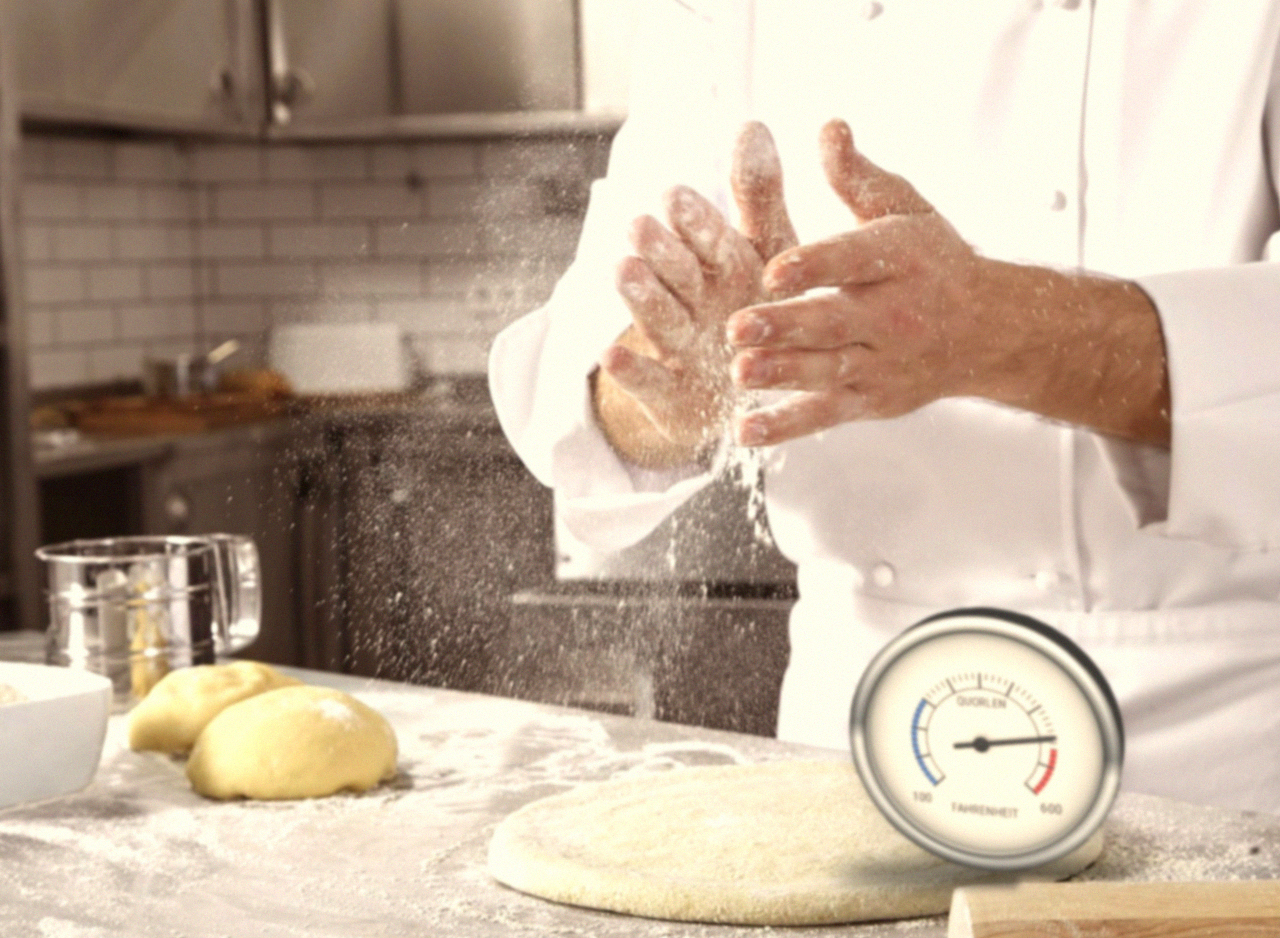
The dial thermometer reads 500; °F
